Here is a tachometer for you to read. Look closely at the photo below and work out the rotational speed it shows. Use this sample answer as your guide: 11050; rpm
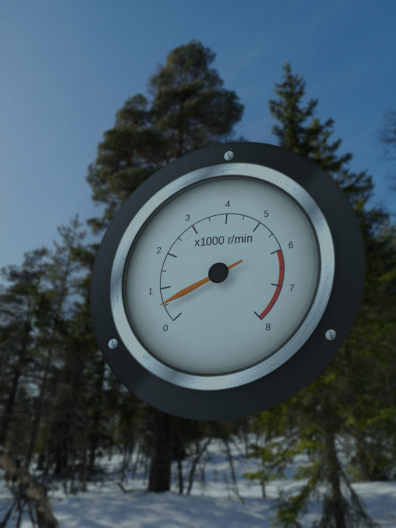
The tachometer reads 500; rpm
